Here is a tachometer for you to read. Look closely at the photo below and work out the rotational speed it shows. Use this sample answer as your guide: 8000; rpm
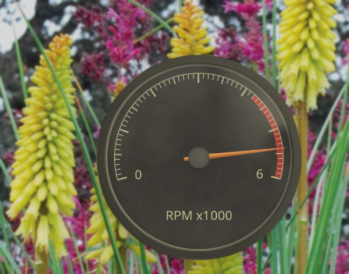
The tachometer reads 5400; rpm
